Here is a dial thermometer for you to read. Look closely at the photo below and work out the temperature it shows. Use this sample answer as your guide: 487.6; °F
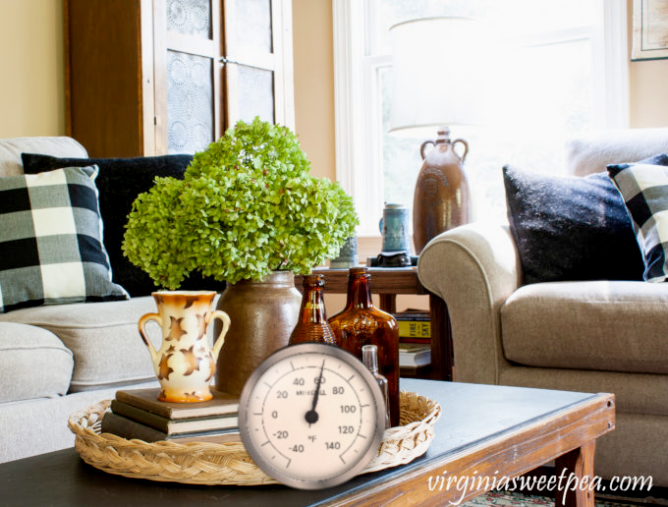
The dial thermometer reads 60; °F
